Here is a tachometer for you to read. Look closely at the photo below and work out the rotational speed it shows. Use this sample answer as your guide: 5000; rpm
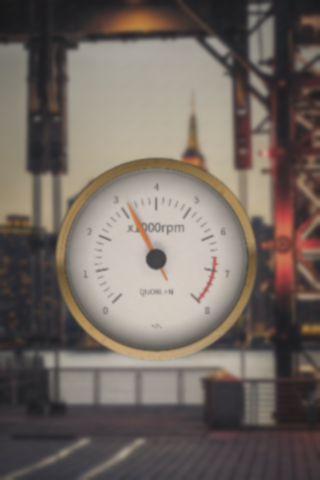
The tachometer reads 3200; rpm
